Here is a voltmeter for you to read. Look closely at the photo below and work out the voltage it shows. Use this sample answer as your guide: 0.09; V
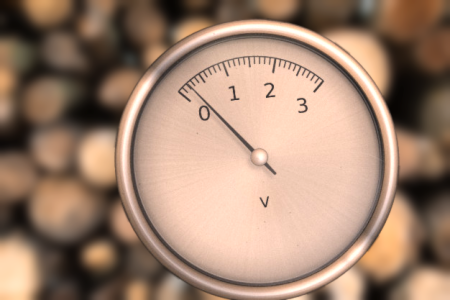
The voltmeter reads 0.2; V
